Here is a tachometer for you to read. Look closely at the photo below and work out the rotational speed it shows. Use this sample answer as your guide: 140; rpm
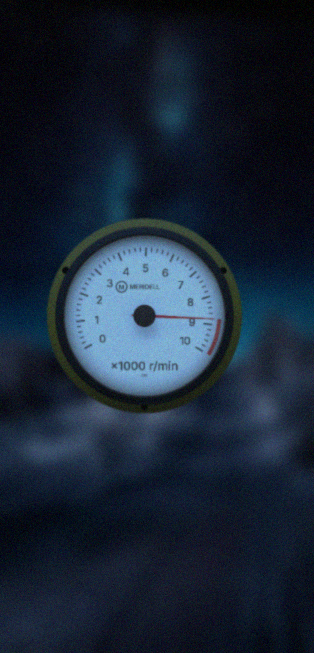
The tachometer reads 8800; rpm
